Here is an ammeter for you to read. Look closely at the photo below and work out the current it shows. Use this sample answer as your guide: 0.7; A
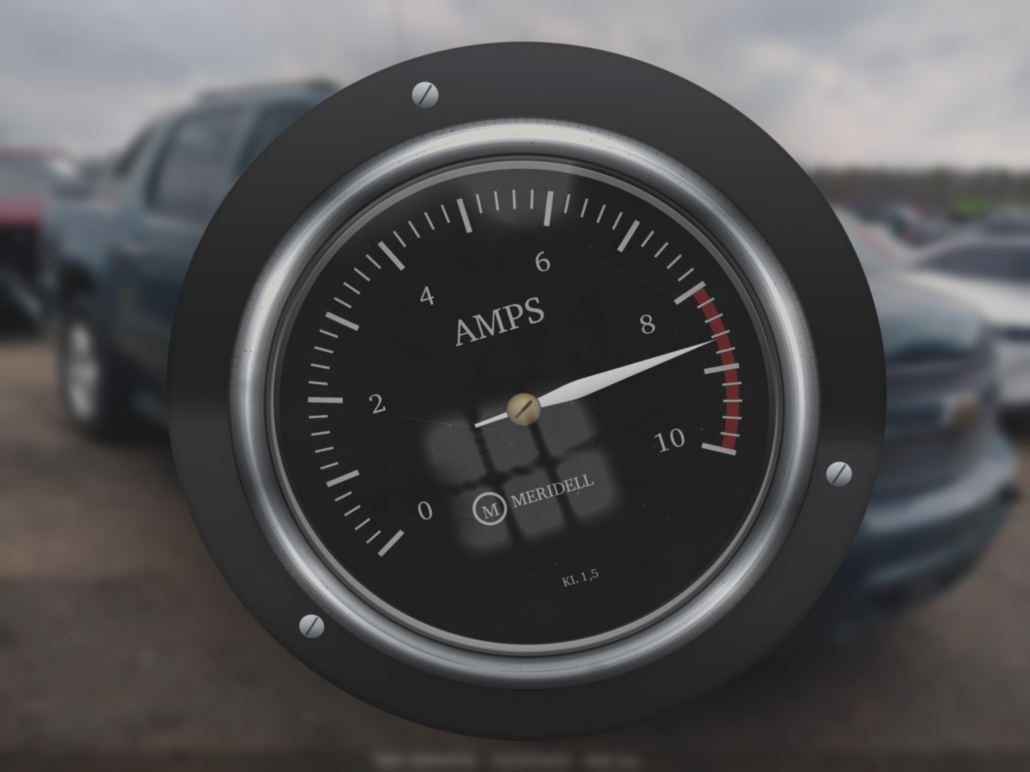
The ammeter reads 8.6; A
